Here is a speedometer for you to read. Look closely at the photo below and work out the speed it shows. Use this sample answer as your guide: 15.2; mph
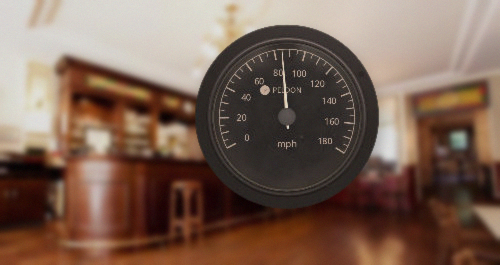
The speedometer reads 85; mph
